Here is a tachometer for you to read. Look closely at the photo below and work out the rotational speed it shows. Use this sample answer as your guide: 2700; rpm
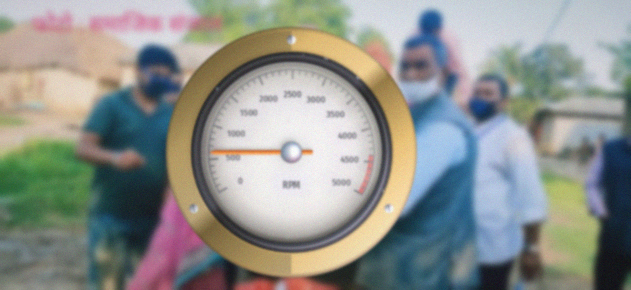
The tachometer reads 600; rpm
